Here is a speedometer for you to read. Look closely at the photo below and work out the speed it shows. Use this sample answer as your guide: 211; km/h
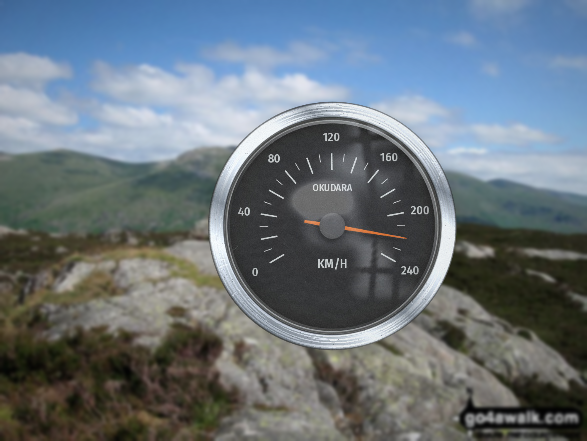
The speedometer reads 220; km/h
